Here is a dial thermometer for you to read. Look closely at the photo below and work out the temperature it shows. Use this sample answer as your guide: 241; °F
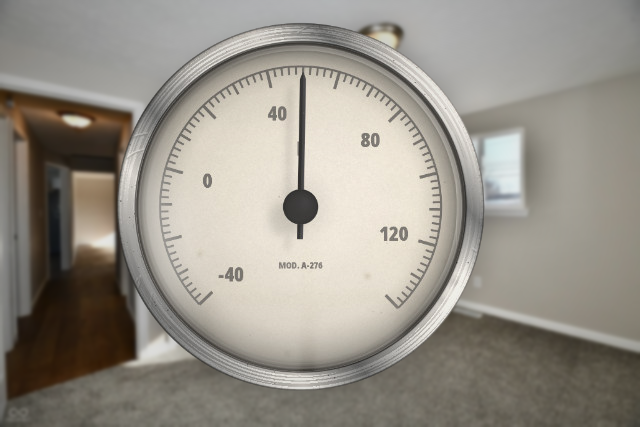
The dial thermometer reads 50; °F
